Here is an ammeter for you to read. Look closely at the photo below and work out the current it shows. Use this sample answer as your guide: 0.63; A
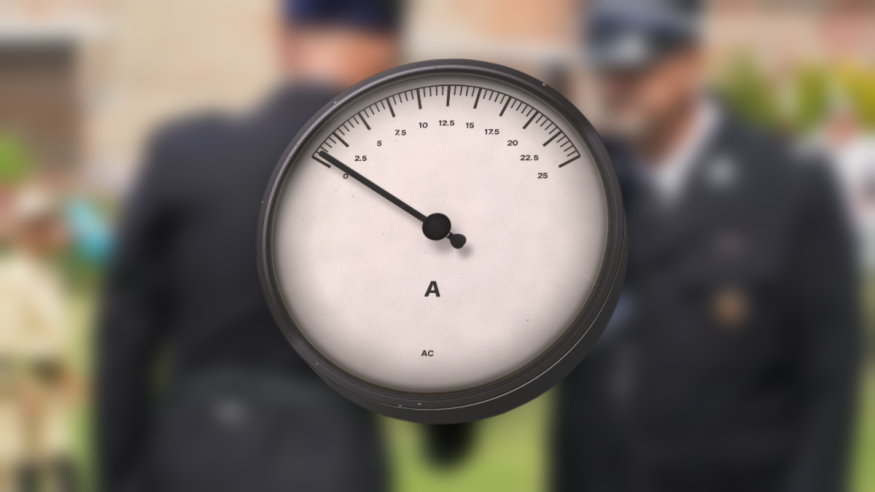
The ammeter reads 0.5; A
